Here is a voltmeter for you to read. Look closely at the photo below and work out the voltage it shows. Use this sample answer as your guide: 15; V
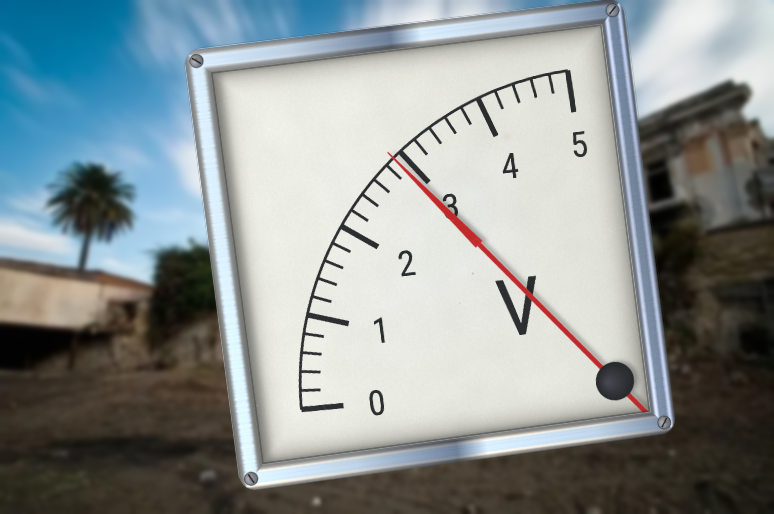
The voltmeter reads 2.9; V
